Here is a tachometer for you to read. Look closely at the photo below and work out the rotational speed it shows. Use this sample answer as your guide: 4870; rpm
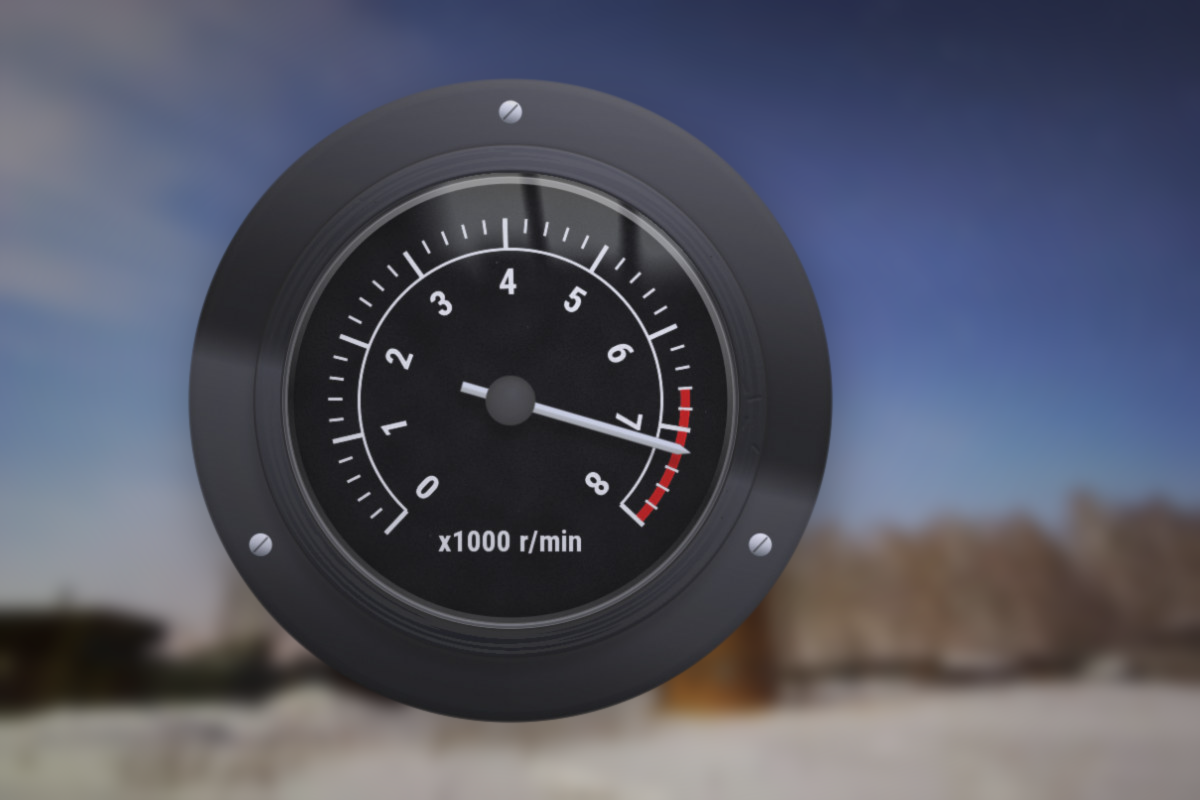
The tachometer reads 7200; rpm
